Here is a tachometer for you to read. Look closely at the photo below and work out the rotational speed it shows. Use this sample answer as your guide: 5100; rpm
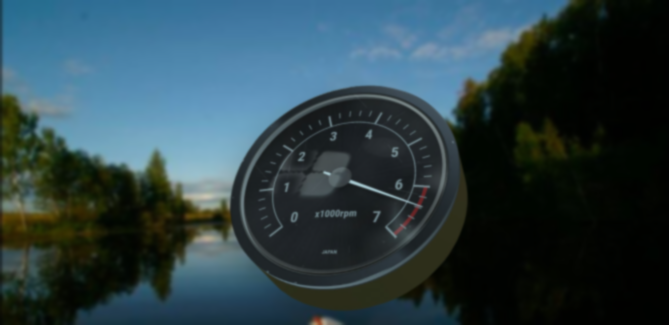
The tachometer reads 6400; rpm
